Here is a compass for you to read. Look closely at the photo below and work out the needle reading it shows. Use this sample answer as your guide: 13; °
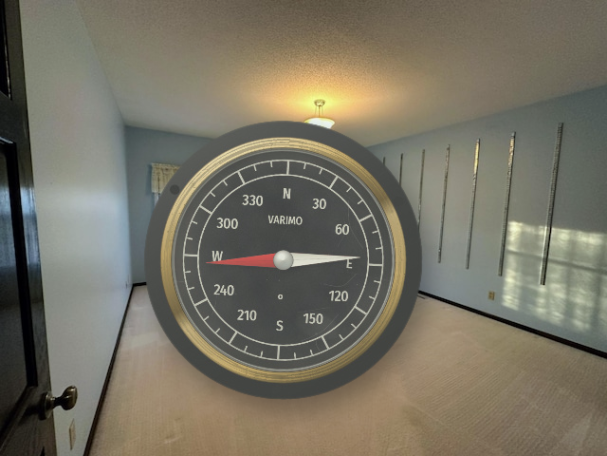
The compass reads 265; °
